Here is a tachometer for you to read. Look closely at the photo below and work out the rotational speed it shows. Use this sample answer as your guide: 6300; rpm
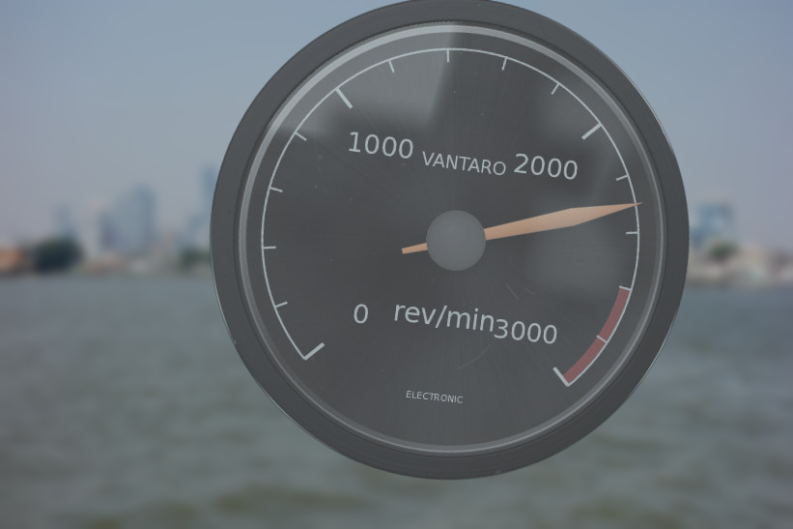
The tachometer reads 2300; rpm
